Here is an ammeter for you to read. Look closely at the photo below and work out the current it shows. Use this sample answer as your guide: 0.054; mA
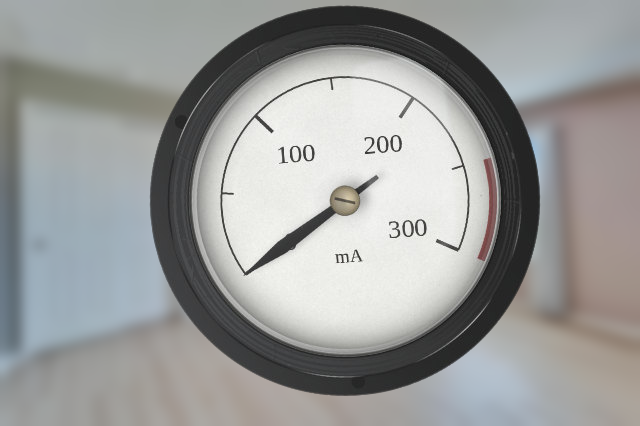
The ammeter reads 0; mA
